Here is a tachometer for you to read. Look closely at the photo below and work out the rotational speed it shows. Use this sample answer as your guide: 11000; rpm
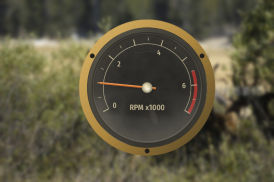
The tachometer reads 1000; rpm
